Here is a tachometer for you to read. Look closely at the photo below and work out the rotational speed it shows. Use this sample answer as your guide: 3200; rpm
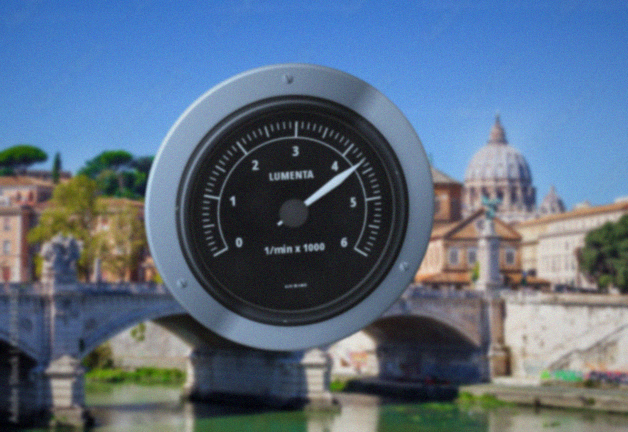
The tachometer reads 4300; rpm
